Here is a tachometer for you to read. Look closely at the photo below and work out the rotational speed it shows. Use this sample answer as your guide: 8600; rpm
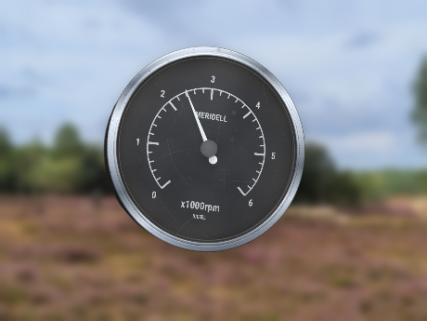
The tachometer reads 2400; rpm
